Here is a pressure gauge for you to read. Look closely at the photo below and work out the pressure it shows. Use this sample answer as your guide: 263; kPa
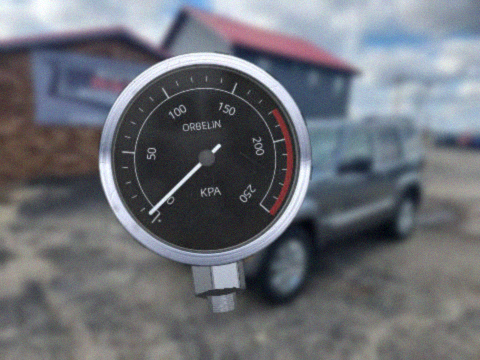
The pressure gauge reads 5; kPa
